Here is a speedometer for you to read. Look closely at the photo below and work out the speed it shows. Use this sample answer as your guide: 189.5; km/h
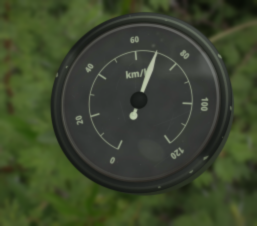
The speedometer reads 70; km/h
